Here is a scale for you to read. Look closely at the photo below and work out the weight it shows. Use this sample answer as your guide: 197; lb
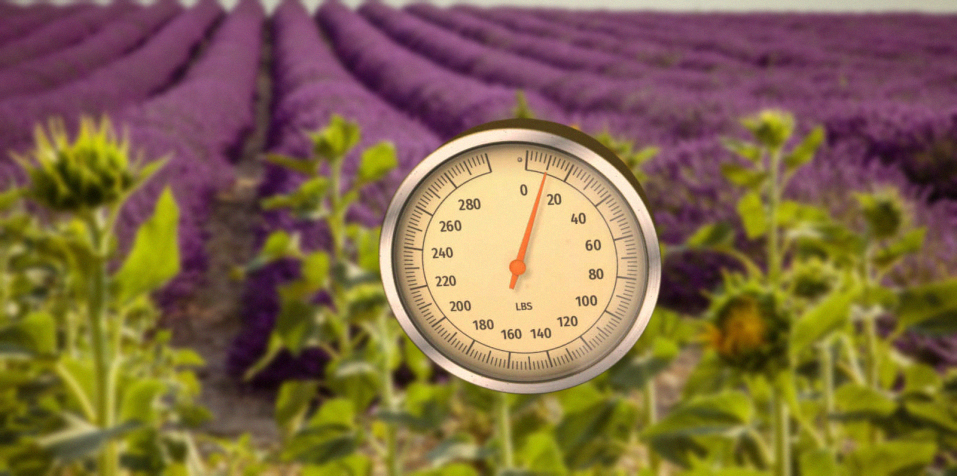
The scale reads 10; lb
